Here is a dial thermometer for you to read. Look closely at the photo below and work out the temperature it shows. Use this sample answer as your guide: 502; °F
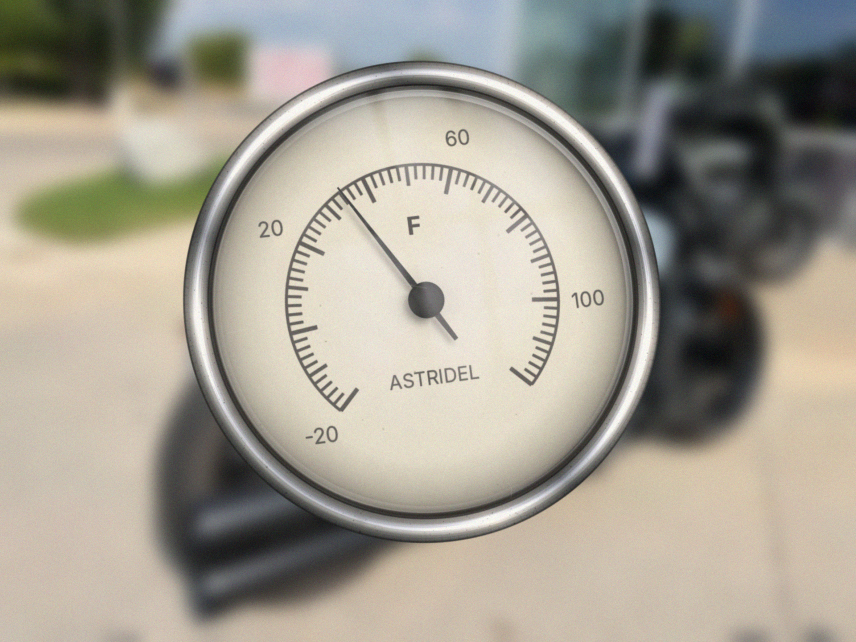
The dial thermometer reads 34; °F
